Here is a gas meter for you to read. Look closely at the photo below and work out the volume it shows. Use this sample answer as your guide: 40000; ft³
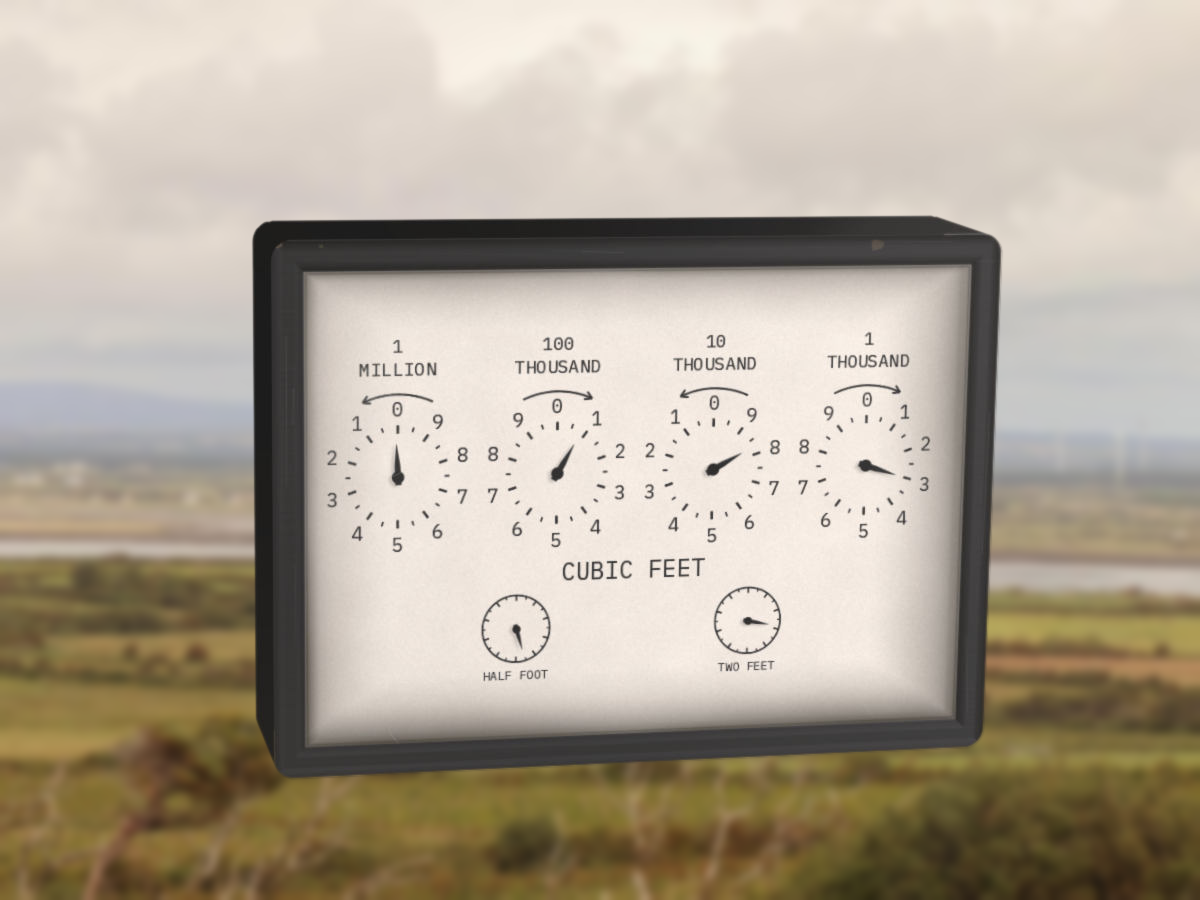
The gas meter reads 8300; ft³
